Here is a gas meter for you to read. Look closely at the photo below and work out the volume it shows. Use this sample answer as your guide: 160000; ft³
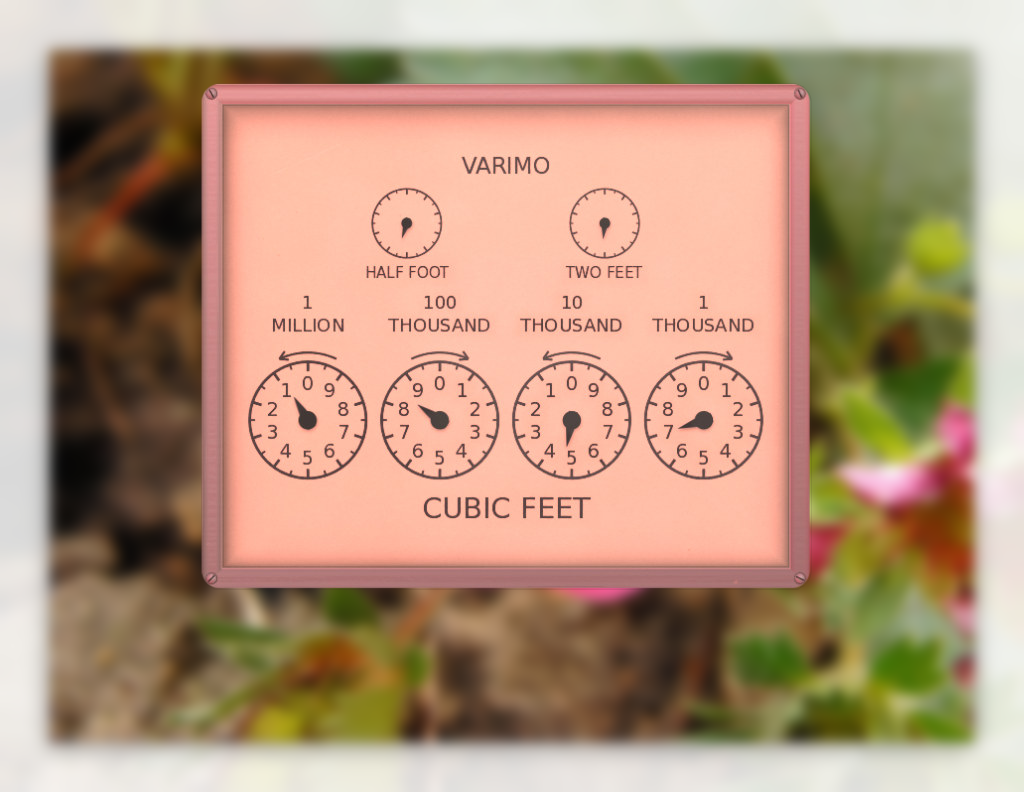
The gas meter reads 84700; ft³
